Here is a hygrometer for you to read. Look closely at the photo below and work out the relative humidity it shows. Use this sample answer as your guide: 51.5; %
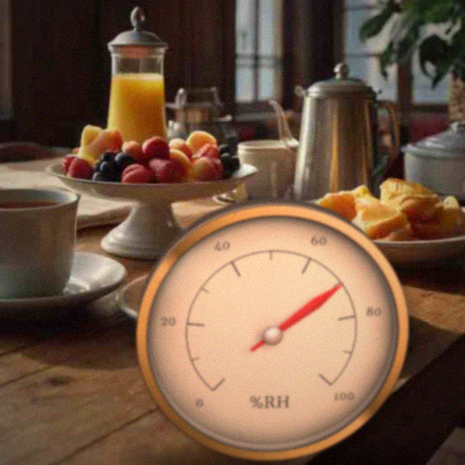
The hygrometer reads 70; %
